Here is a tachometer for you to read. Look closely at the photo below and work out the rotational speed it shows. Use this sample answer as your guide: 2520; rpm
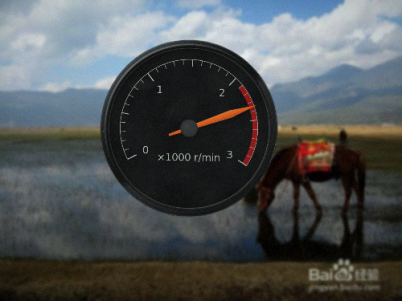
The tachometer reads 2350; rpm
